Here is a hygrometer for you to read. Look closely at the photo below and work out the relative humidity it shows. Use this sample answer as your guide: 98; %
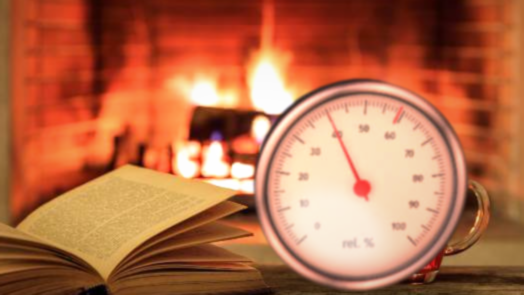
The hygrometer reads 40; %
